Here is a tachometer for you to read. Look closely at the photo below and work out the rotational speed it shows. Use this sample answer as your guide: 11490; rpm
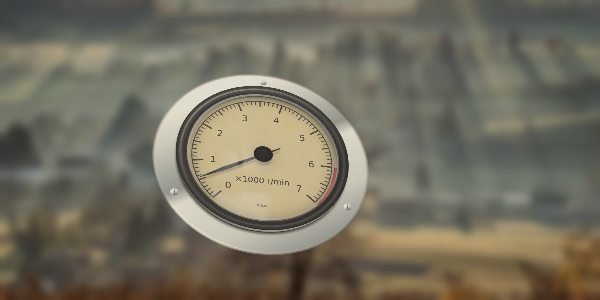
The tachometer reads 500; rpm
